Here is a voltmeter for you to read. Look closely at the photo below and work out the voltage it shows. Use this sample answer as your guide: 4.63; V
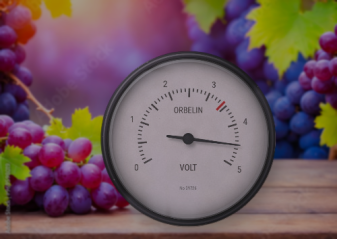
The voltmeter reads 4.5; V
